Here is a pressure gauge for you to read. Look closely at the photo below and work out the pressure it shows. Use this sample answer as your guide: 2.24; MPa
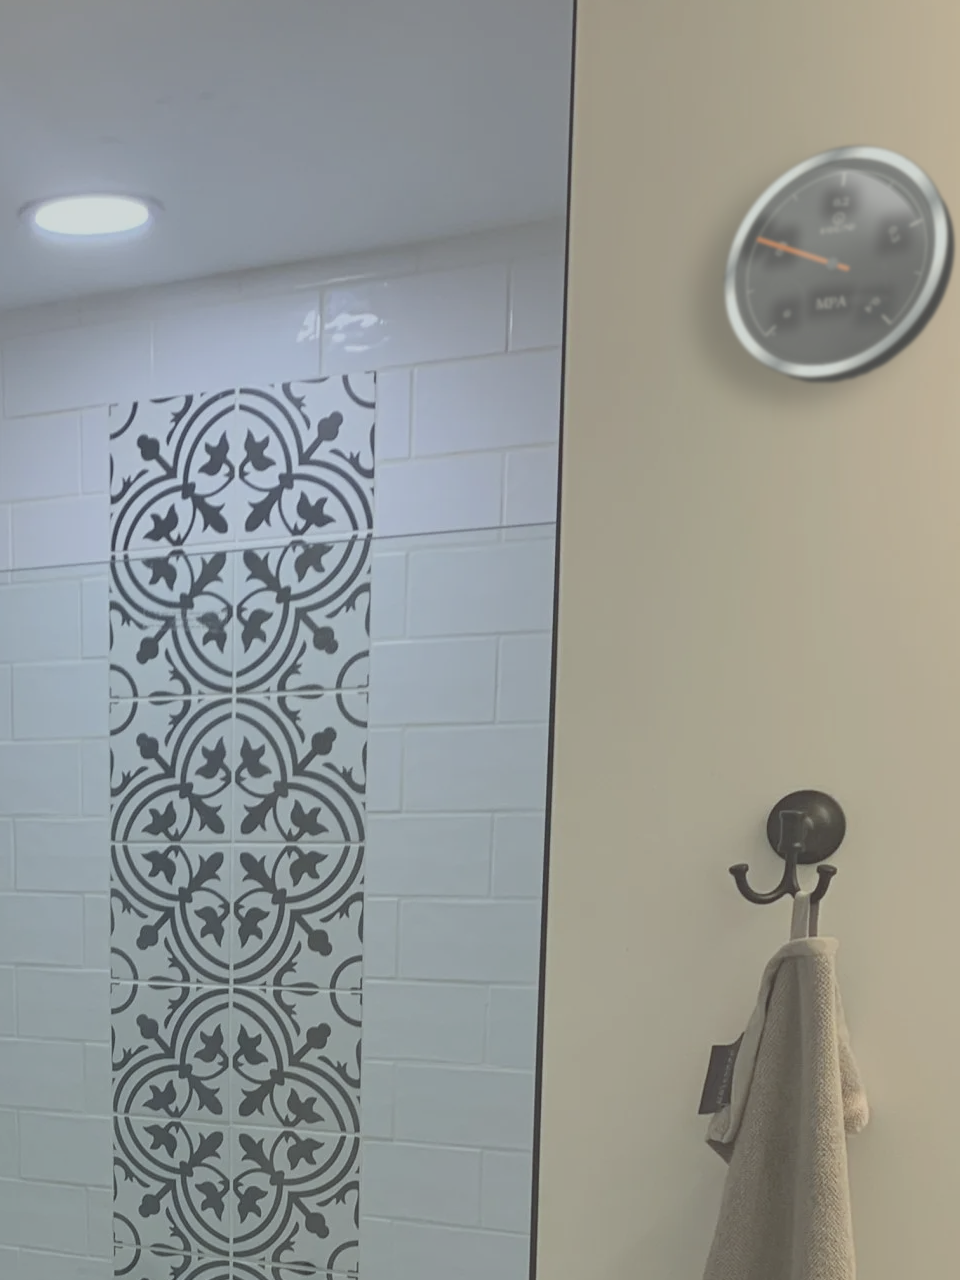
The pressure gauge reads 0.1; MPa
